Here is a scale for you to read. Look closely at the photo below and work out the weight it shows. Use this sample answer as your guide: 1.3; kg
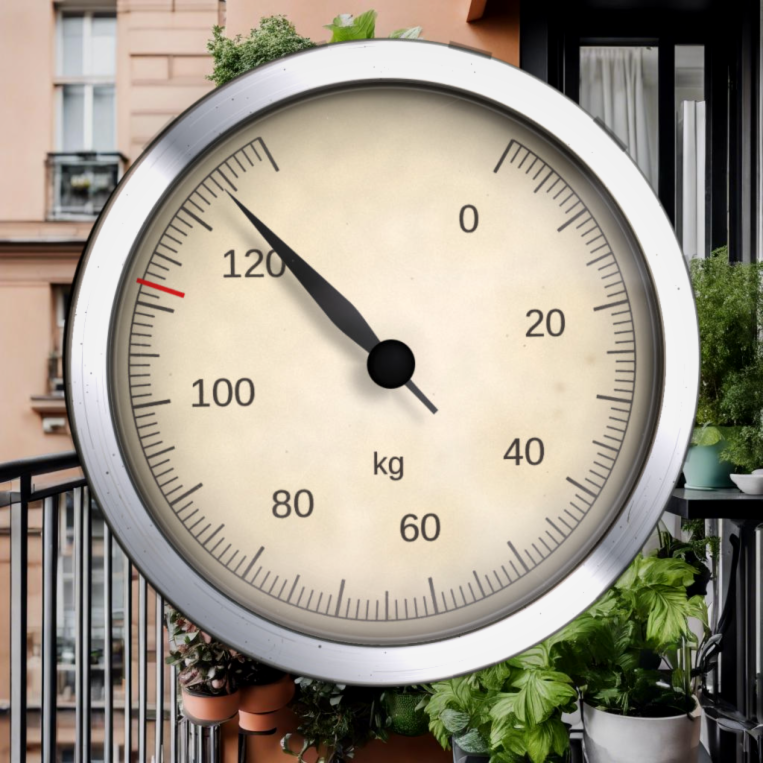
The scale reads 124; kg
